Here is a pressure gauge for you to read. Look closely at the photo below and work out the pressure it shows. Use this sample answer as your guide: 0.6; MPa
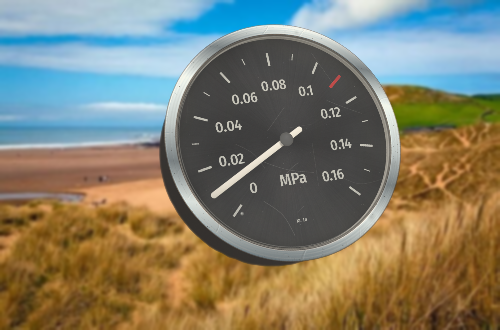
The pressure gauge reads 0.01; MPa
